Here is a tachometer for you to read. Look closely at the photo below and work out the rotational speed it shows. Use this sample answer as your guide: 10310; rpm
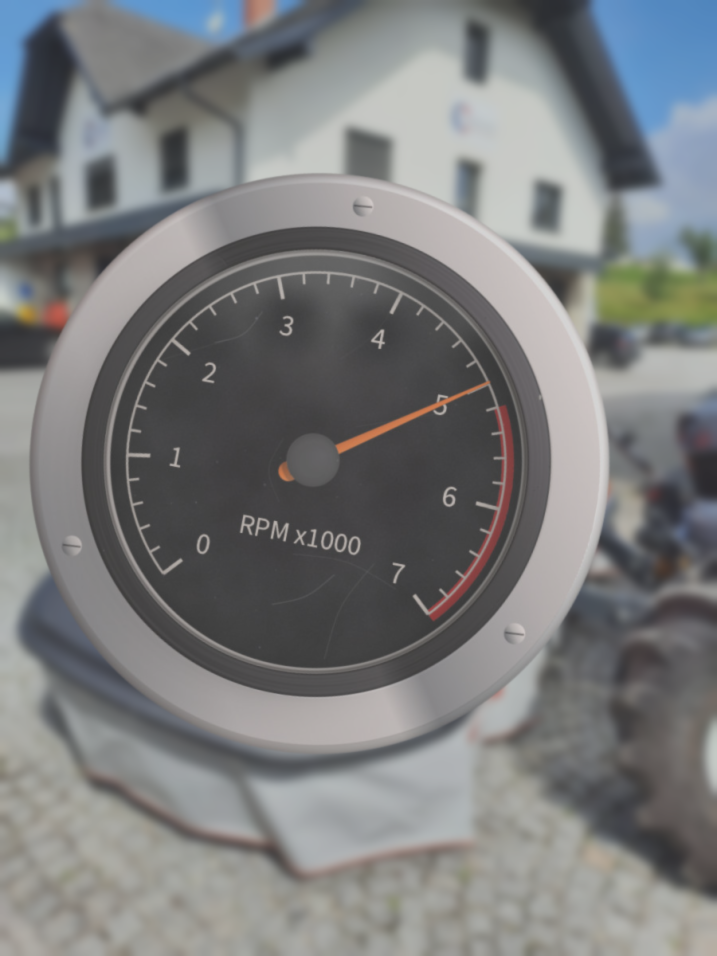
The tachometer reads 5000; rpm
